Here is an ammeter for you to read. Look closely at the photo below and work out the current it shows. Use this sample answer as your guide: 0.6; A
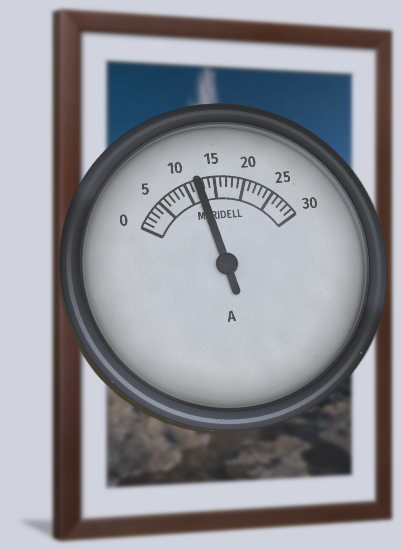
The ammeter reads 12; A
